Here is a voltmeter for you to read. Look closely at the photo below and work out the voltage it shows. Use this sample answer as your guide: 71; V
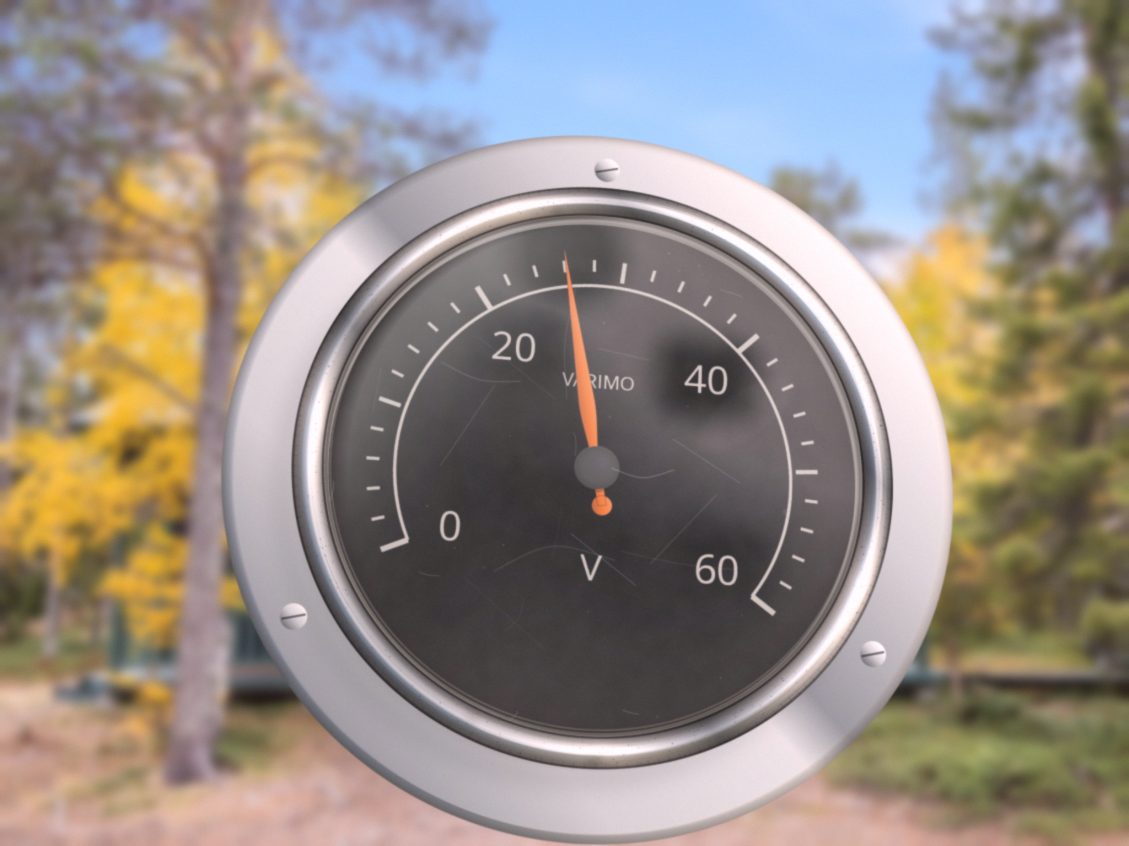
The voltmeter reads 26; V
